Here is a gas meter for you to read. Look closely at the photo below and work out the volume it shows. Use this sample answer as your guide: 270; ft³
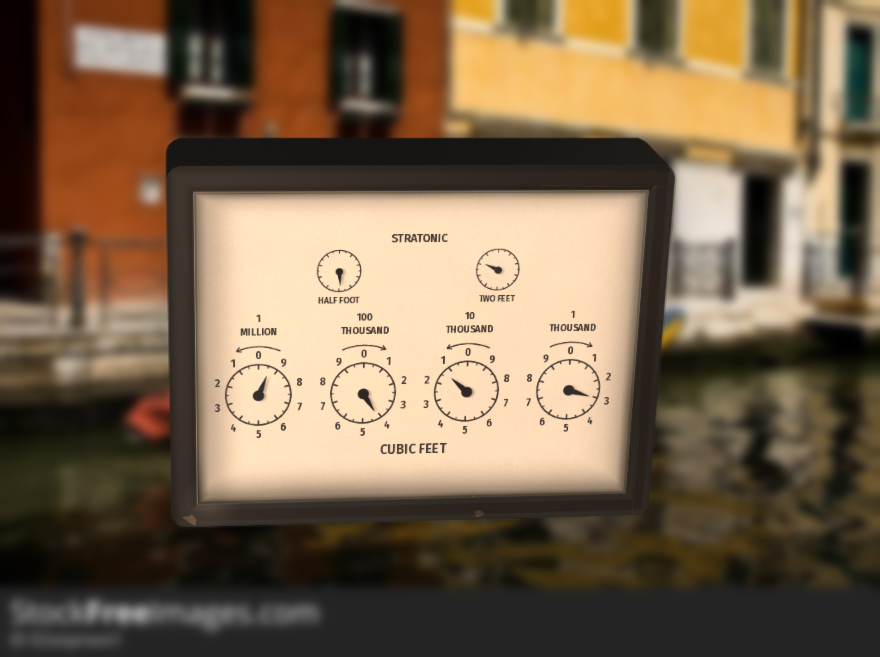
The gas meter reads 941300; ft³
